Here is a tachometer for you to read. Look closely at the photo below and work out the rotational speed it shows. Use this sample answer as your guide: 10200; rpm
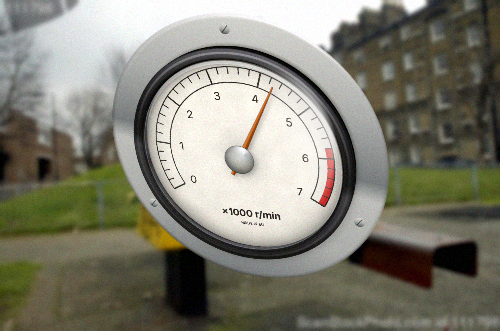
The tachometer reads 4300; rpm
